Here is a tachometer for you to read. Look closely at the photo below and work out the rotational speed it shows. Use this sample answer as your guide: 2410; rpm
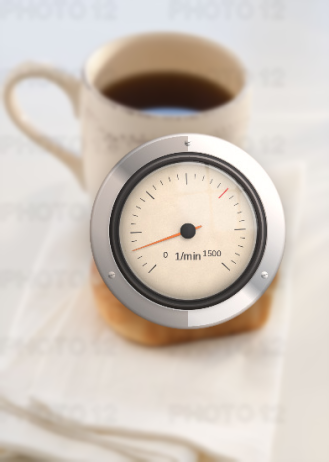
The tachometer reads 150; rpm
